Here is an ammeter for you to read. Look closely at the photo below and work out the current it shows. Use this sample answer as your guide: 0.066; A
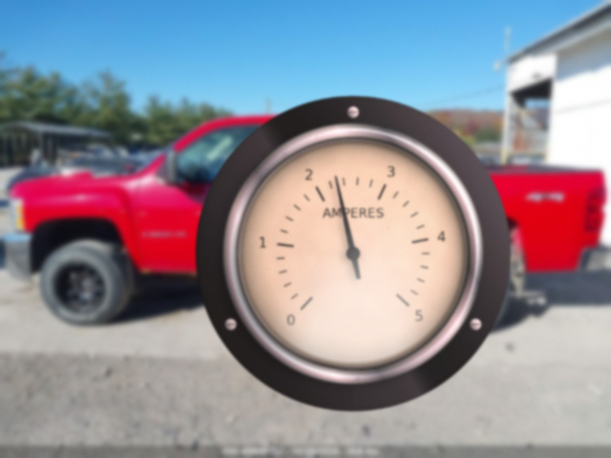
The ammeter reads 2.3; A
